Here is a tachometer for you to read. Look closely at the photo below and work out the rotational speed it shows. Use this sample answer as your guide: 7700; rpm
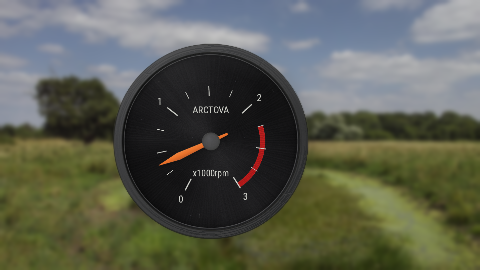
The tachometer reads 375; rpm
